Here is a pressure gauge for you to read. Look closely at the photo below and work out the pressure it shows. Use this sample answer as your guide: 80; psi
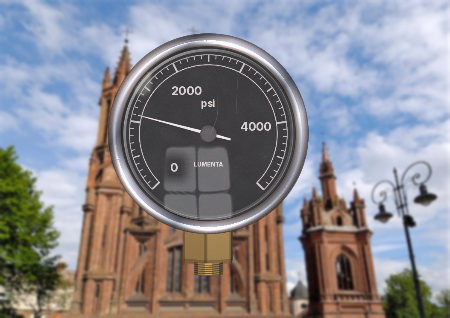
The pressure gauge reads 1100; psi
